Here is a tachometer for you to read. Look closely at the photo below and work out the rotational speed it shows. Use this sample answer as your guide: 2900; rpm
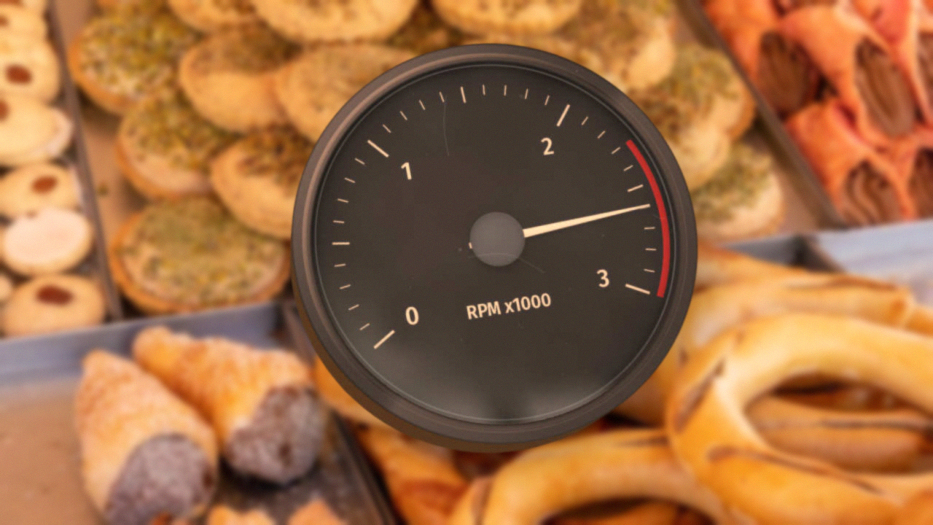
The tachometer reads 2600; rpm
